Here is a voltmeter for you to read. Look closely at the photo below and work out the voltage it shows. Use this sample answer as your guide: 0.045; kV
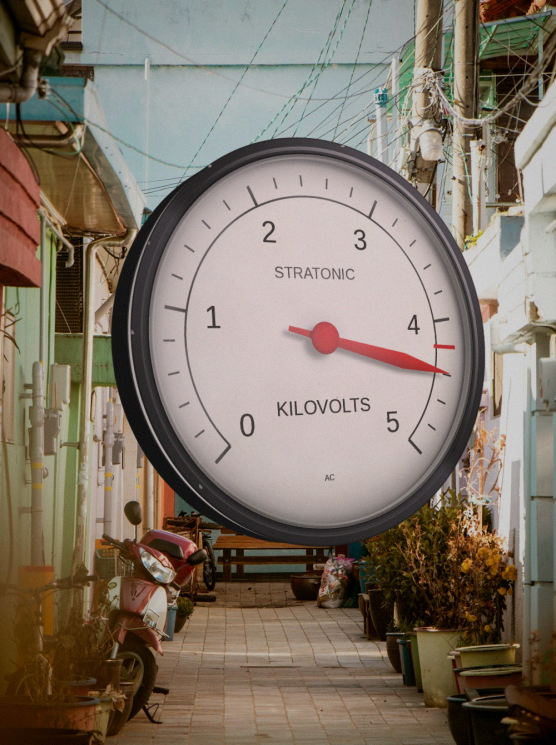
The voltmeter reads 4.4; kV
